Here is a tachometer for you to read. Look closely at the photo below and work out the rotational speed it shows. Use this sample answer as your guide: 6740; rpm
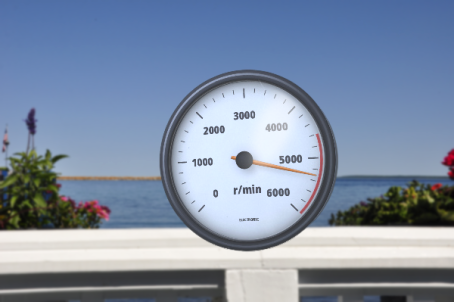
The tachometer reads 5300; rpm
